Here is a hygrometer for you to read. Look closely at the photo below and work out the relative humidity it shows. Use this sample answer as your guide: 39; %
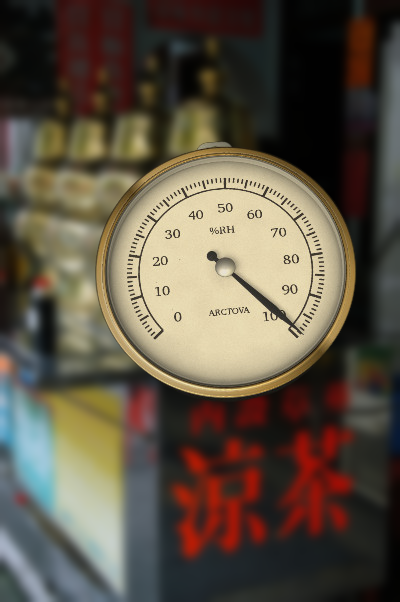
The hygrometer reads 99; %
